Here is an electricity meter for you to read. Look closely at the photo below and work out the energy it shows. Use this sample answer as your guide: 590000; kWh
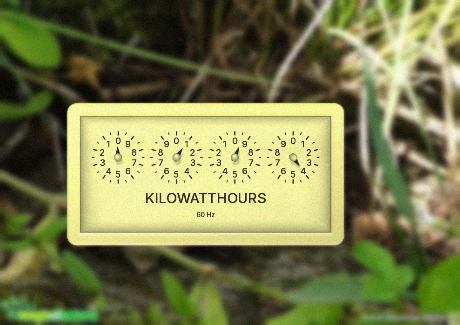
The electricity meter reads 94; kWh
